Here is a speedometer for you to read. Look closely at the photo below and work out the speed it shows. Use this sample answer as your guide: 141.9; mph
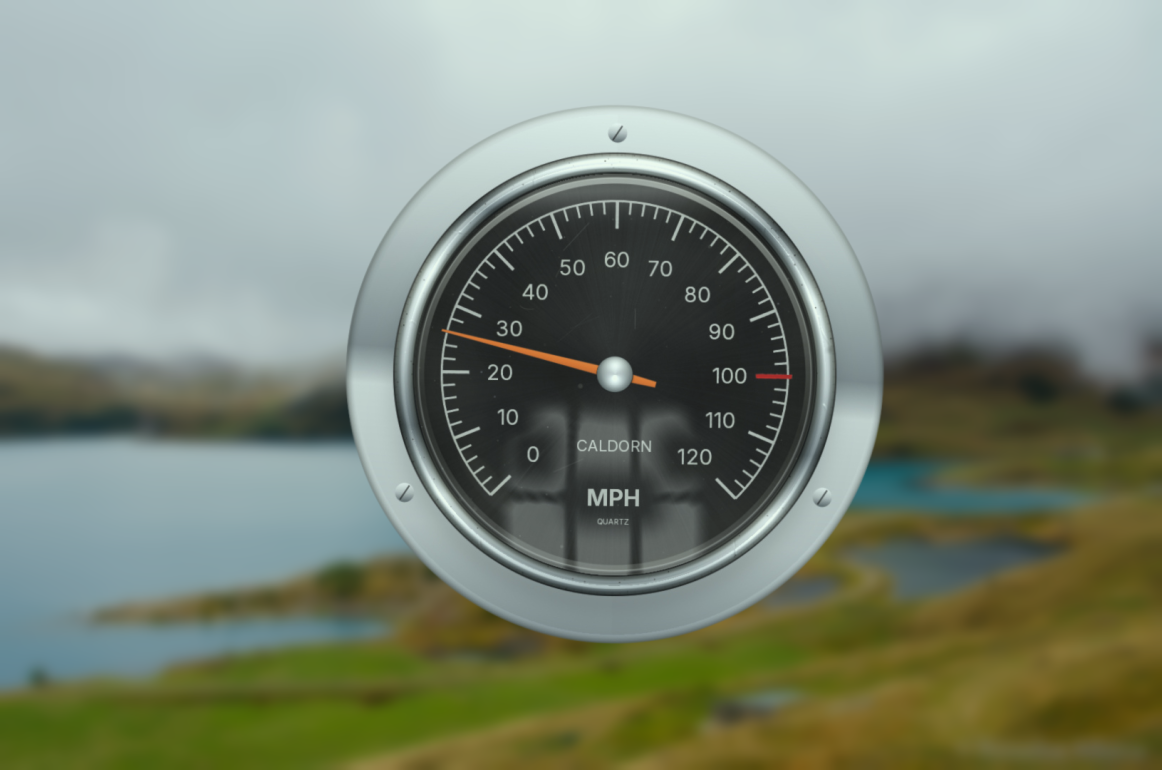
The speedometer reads 26; mph
